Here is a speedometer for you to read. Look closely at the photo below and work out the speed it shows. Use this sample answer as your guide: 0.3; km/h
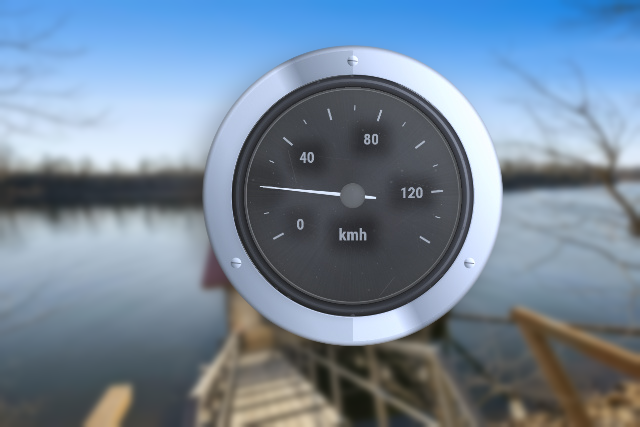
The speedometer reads 20; km/h
